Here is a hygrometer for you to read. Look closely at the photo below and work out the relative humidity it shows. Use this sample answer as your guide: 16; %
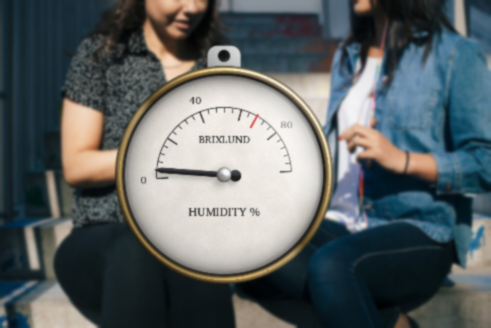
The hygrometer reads 4; %
